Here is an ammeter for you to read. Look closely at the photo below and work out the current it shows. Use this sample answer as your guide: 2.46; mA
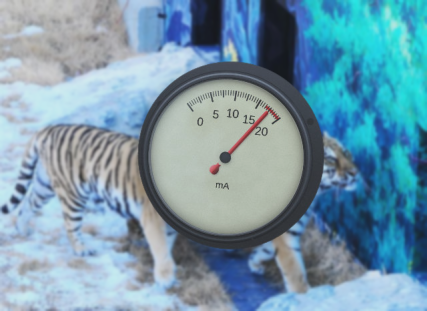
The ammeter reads 17.5; mA
